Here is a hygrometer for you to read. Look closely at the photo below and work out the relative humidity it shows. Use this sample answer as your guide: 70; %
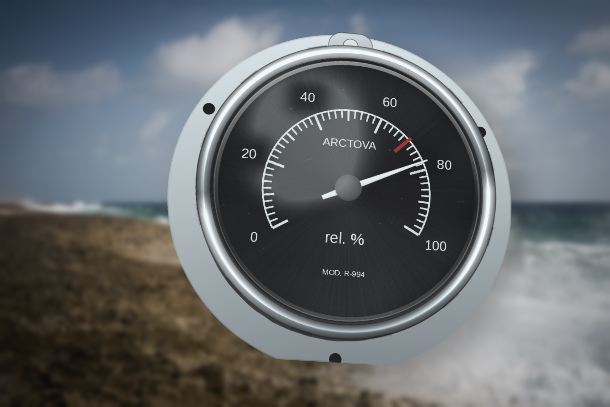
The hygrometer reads 78; %
